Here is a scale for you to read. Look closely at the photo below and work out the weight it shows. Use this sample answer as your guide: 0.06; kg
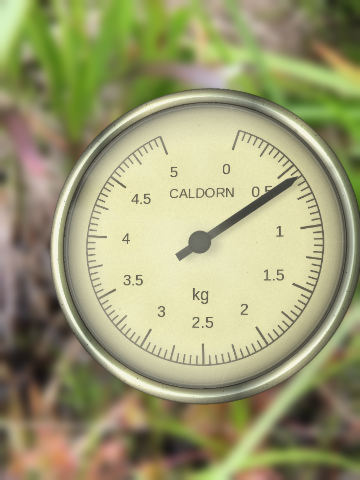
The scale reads 0.6; kg
